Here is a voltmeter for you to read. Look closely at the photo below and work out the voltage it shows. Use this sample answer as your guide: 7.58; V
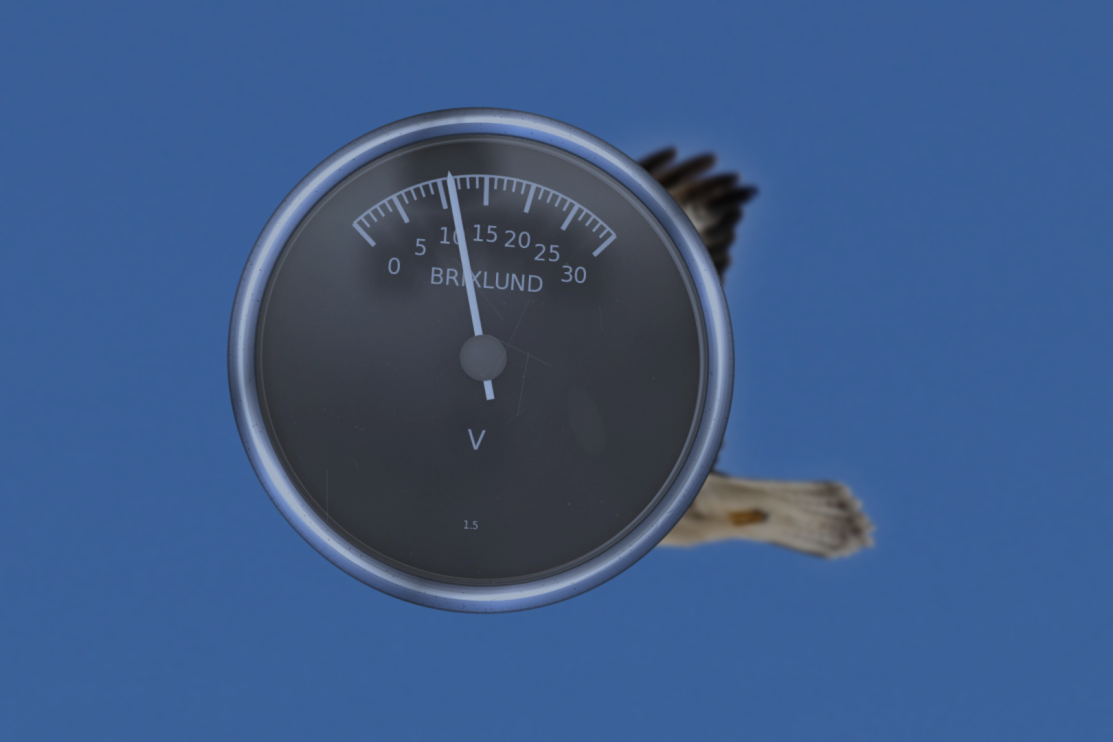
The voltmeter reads 11; V
